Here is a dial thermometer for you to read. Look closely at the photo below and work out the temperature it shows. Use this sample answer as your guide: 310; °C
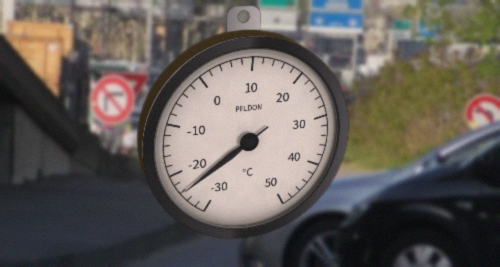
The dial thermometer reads -24; °C
